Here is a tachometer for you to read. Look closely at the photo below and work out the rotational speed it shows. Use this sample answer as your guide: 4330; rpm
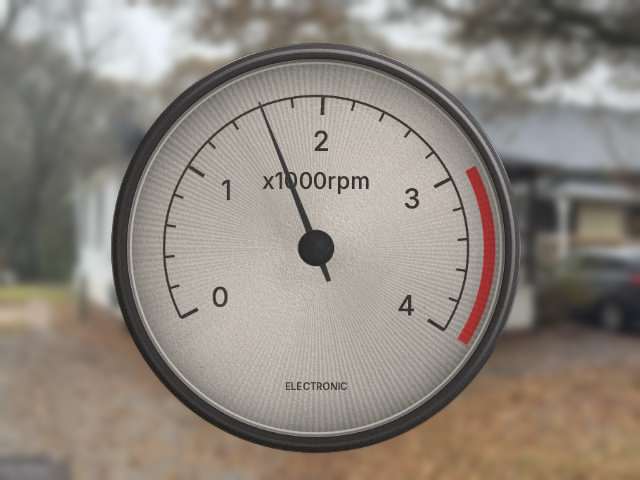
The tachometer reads 1600; rpm
